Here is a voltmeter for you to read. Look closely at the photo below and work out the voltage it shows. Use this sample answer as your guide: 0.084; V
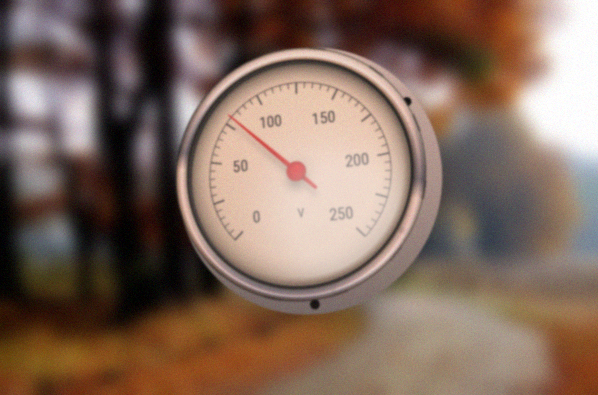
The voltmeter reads 80; V
